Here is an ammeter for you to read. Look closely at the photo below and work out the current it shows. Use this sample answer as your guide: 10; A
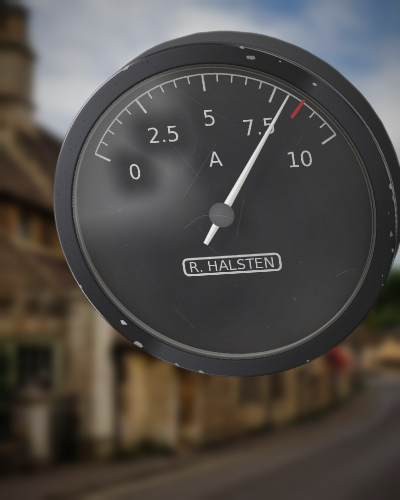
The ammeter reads 8; A
